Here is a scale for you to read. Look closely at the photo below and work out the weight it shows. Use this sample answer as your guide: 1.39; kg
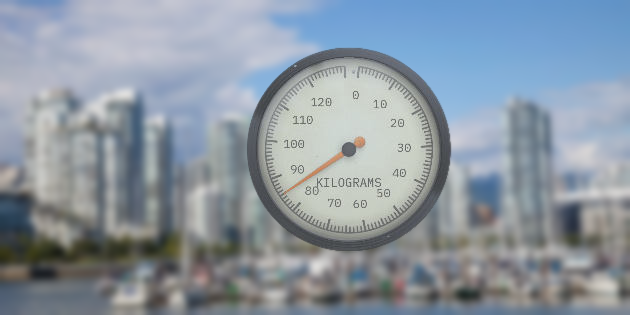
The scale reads 85; kg
